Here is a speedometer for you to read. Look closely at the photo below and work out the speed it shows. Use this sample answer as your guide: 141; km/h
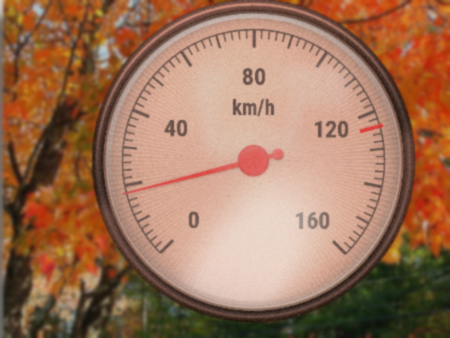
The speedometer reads 18; km/h
